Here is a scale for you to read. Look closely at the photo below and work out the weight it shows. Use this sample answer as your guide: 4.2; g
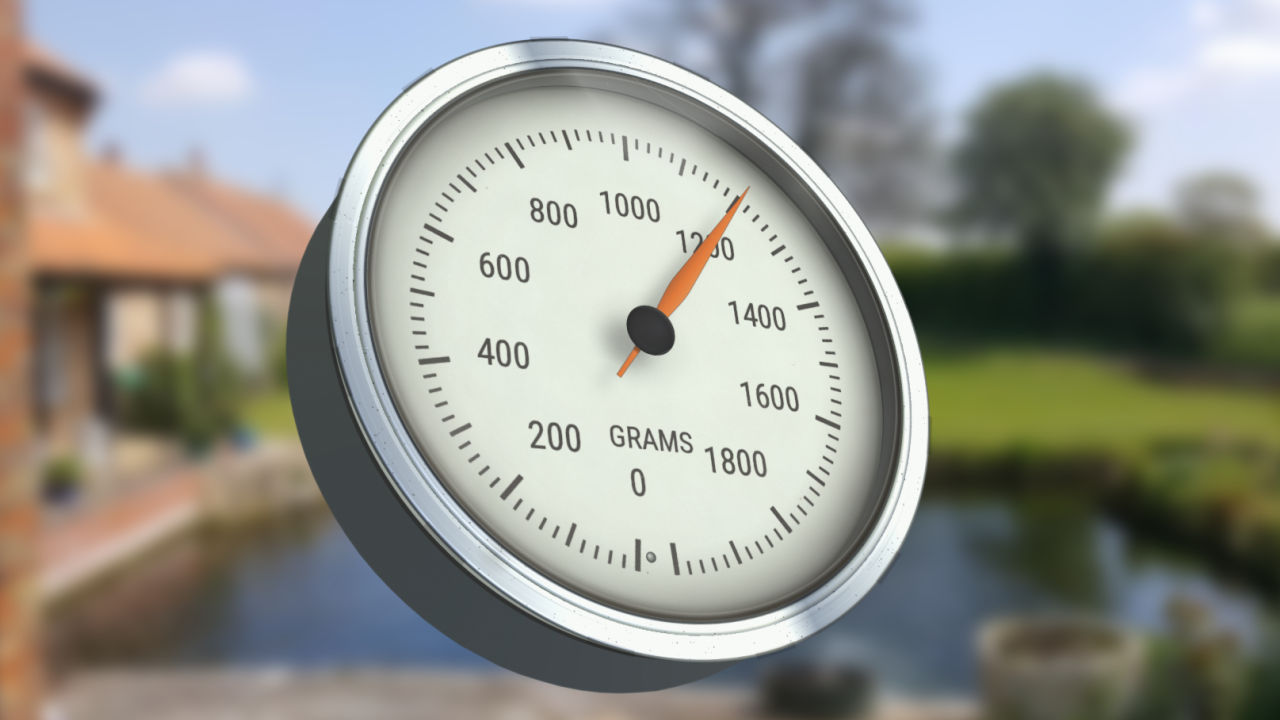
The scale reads 1200; g
